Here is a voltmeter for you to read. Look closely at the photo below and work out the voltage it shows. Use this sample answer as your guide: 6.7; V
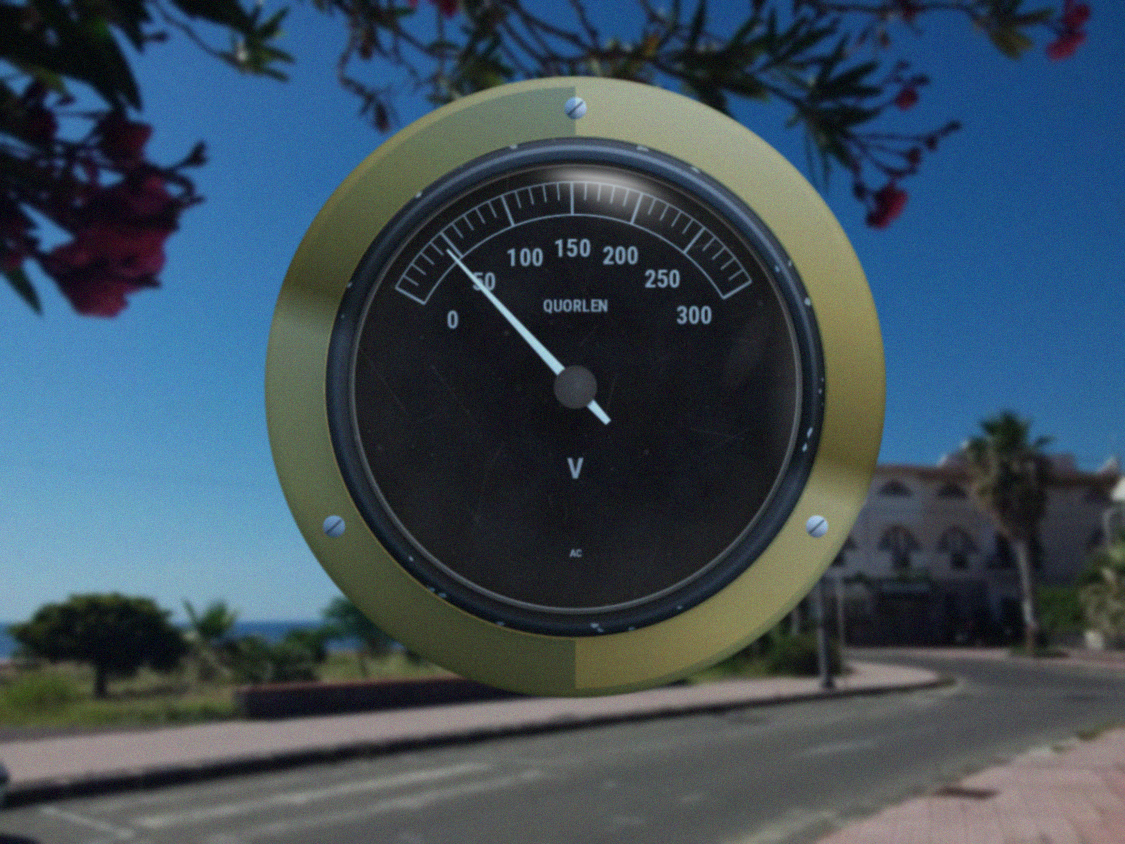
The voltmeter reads 45; V
